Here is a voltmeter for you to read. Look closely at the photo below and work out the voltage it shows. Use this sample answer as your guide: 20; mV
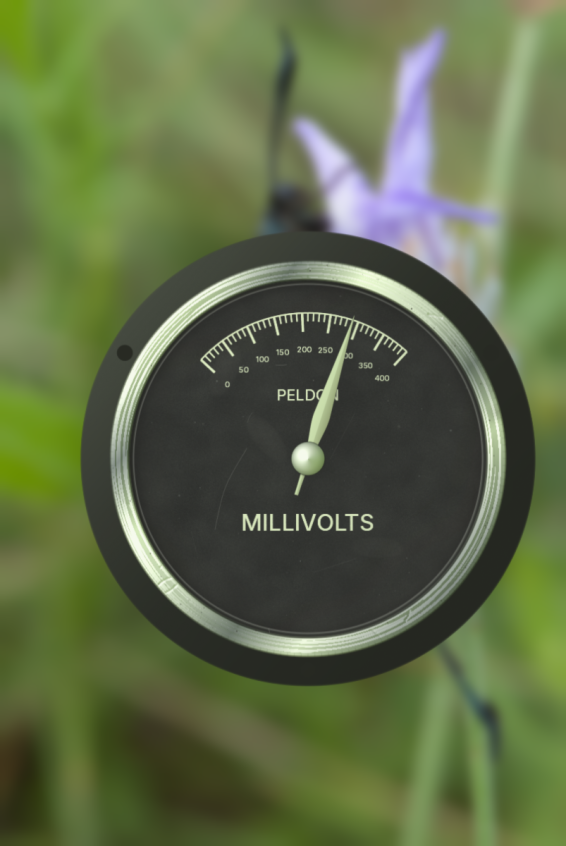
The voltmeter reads 290; mV
